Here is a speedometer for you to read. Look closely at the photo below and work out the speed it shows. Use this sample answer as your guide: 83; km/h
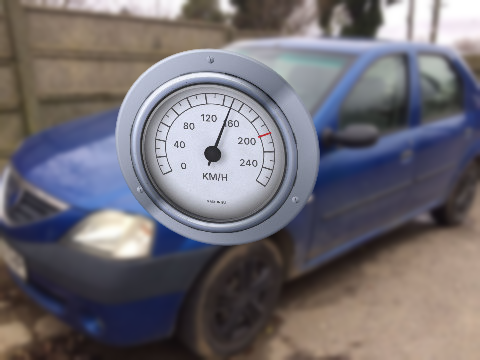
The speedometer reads 150; km/h
